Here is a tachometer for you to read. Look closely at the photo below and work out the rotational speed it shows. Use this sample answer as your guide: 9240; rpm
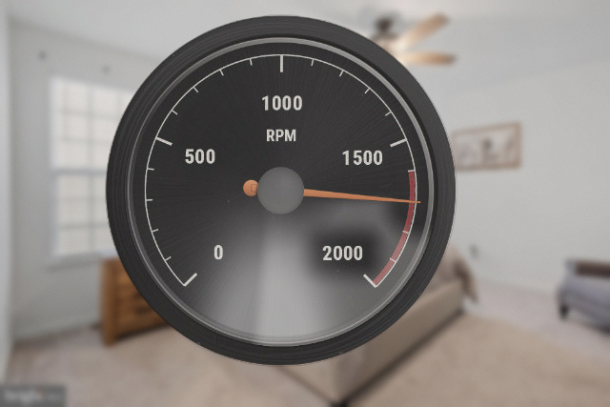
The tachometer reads 1700; rpm
